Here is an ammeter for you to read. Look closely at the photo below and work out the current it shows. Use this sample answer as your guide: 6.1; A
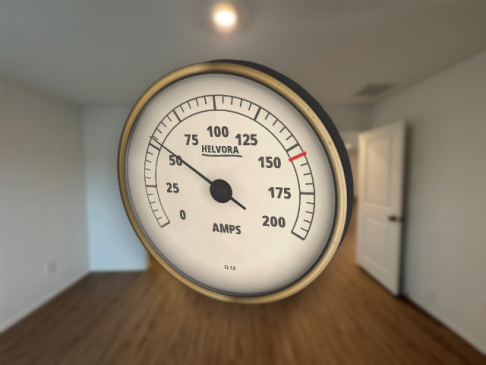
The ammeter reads 55; A
